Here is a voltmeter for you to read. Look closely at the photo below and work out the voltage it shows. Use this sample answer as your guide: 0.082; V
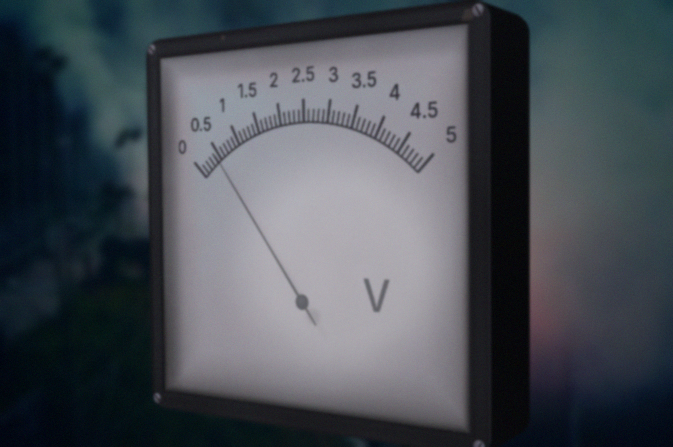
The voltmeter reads 0.5; V
